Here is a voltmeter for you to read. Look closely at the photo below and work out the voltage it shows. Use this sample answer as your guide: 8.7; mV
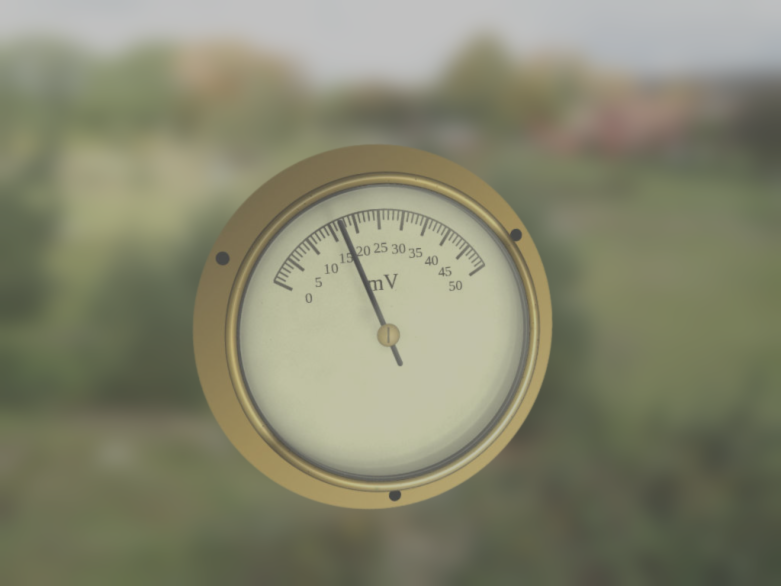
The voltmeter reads 17; mV
